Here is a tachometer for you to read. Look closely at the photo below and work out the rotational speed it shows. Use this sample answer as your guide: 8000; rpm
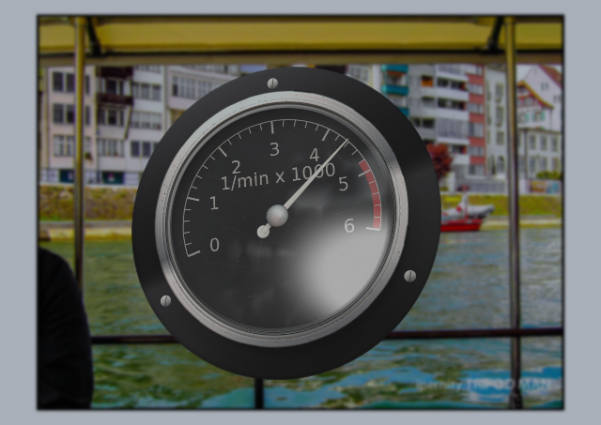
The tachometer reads 4400; rpm
